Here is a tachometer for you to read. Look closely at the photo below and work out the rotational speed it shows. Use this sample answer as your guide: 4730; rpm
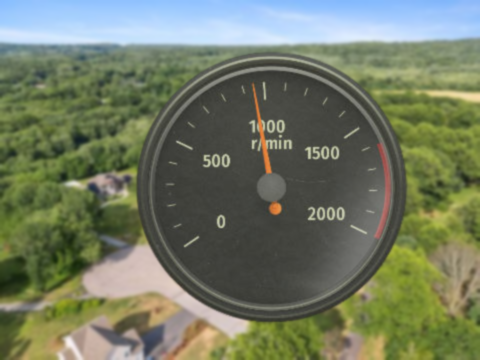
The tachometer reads 950; rpm
